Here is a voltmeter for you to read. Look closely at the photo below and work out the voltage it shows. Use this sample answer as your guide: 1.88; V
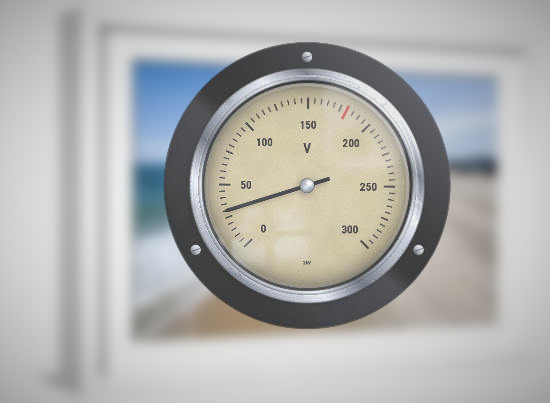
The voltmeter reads 30; V
